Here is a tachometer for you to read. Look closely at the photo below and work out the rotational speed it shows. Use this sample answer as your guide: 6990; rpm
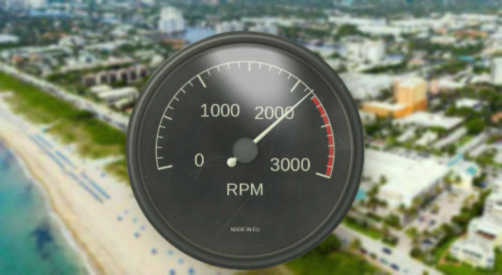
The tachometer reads 2150; rpm
